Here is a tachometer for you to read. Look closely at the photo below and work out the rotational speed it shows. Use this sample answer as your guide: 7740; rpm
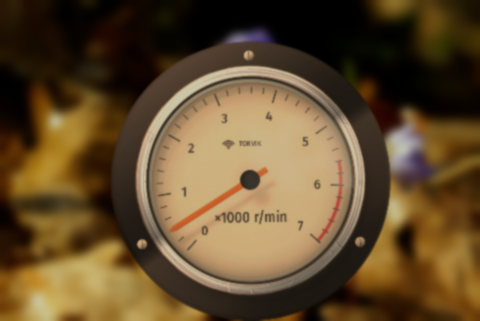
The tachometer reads 400; rpm
